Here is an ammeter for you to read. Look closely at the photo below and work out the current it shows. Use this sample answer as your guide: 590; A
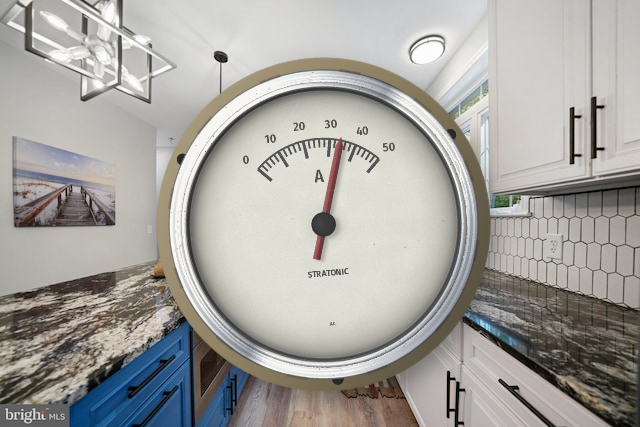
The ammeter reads 34; A
